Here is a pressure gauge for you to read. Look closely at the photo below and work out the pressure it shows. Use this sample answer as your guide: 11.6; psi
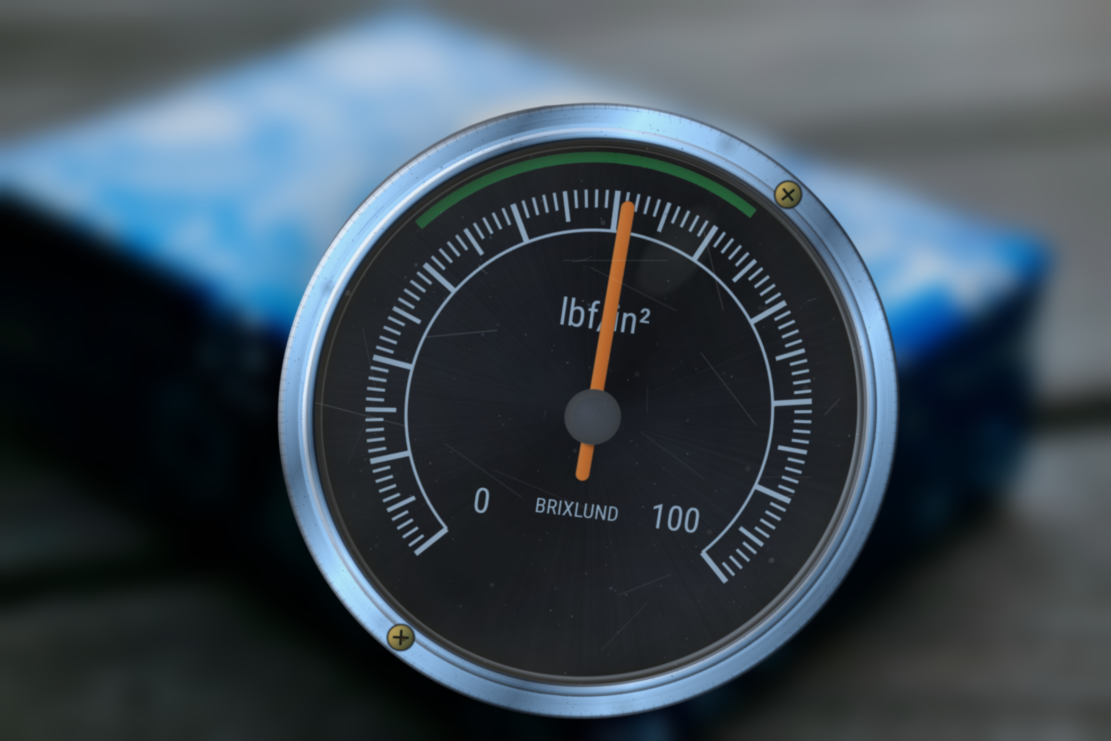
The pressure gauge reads 51; psi
